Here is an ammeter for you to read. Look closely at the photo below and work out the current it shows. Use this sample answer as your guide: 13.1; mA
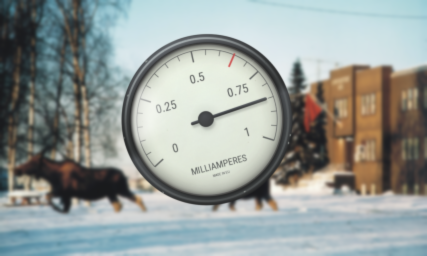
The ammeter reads 0.85; mA
